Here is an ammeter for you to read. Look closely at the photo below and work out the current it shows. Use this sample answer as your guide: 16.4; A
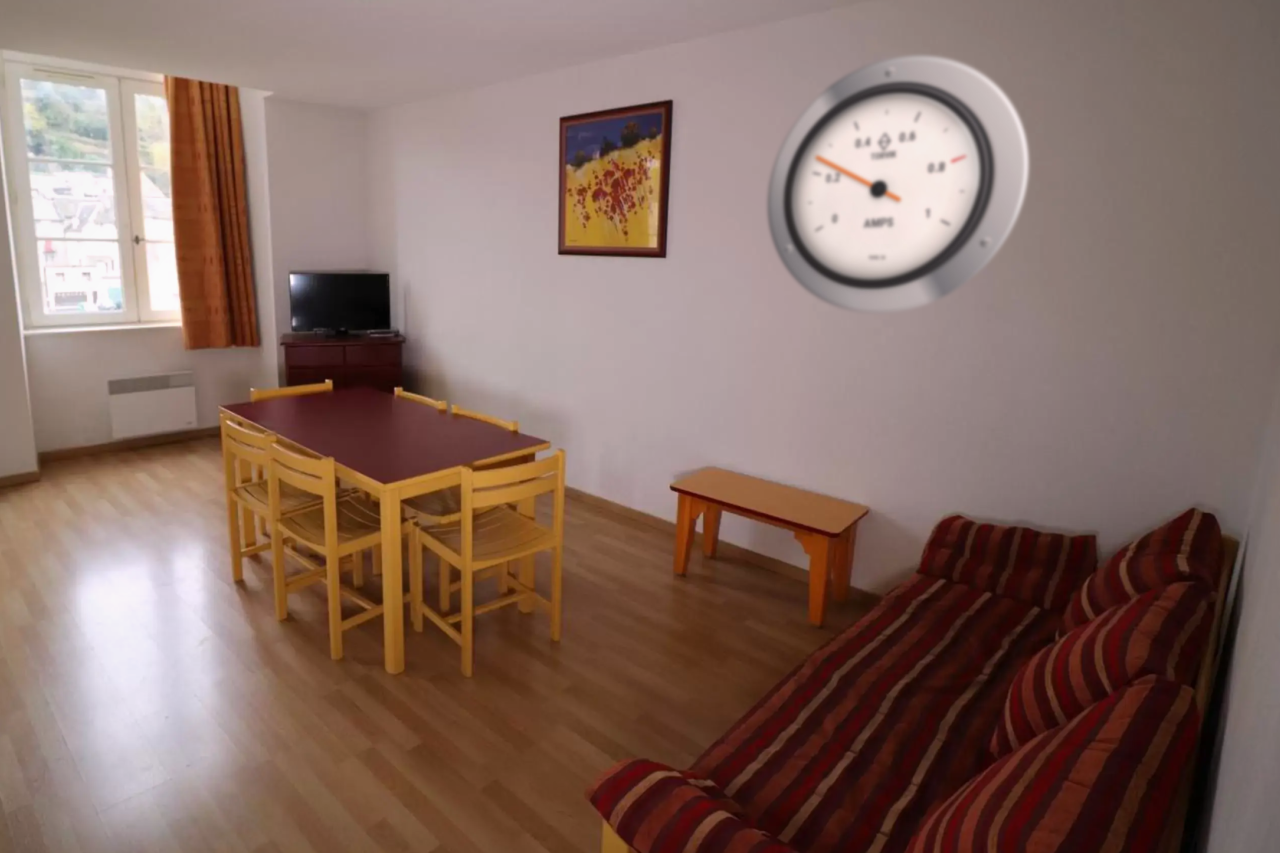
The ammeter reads 0.25; A
